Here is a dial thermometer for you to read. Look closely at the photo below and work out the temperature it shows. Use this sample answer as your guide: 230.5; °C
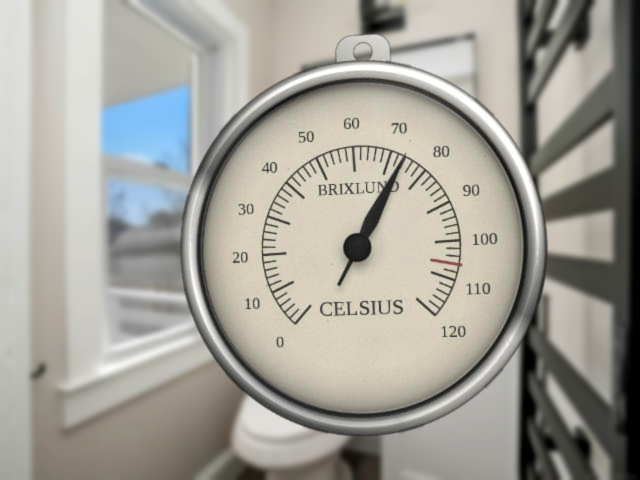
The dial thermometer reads 74; °C
